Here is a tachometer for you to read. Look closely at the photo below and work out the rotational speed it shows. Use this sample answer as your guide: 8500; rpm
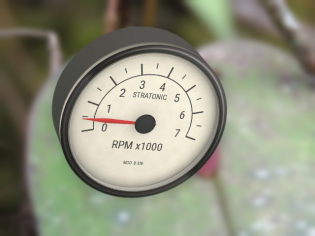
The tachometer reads 500; rpm
